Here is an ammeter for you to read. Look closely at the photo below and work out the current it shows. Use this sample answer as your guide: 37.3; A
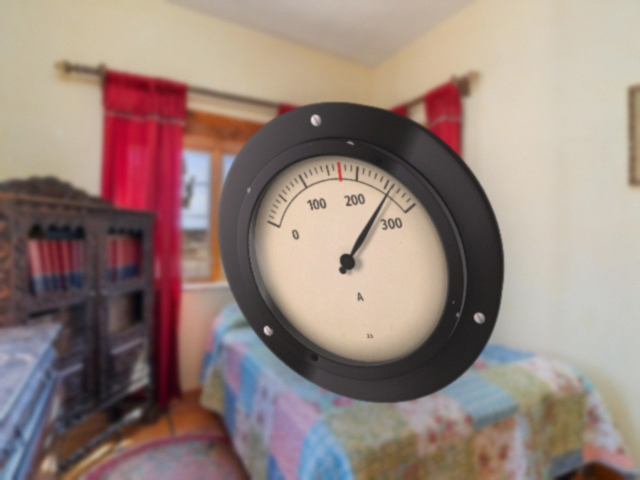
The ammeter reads 260; A
